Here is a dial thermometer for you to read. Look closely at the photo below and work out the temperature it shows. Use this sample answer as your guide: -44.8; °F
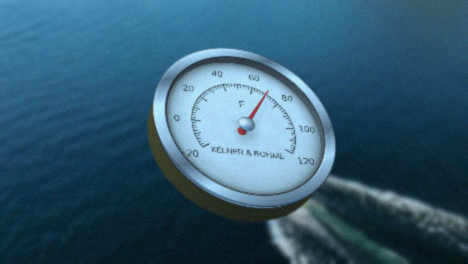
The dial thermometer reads 70; °F
